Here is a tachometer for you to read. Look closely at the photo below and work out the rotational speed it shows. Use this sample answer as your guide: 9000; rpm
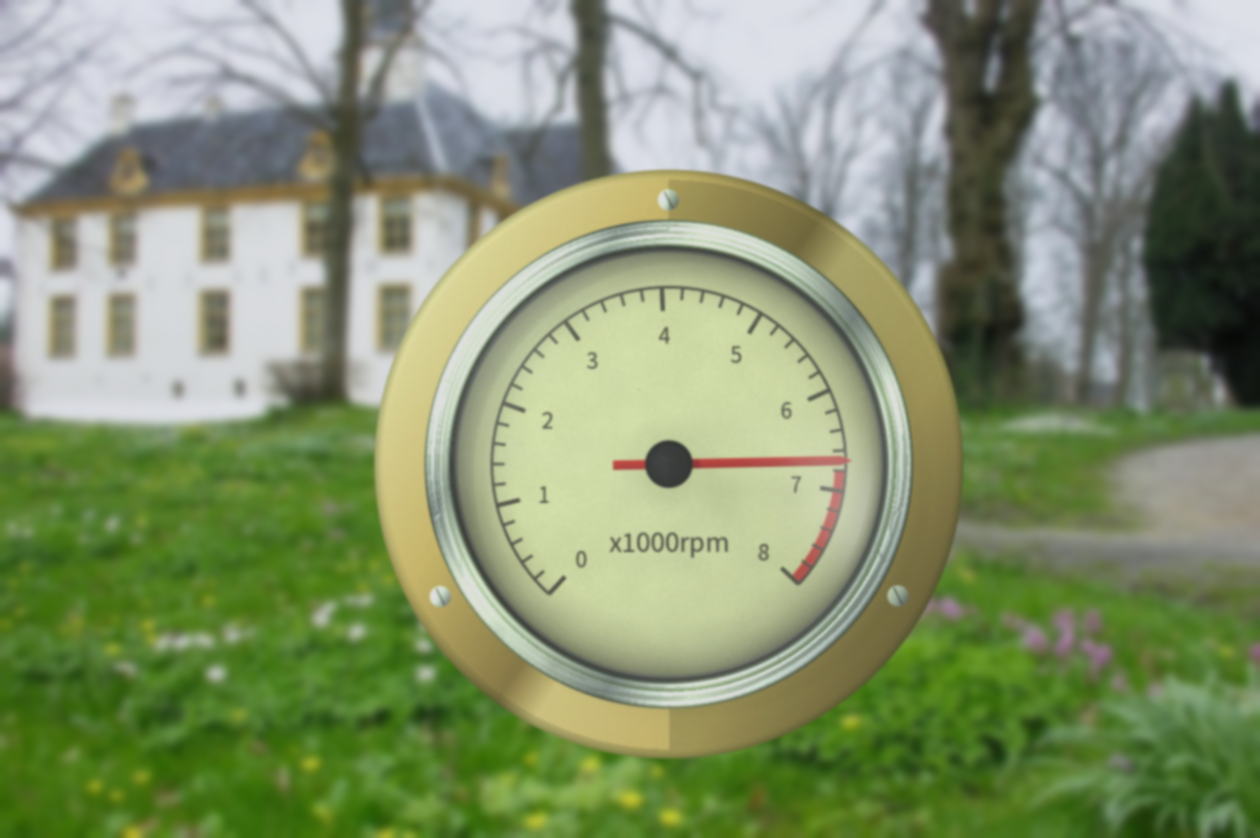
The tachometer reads 6700; rpm
